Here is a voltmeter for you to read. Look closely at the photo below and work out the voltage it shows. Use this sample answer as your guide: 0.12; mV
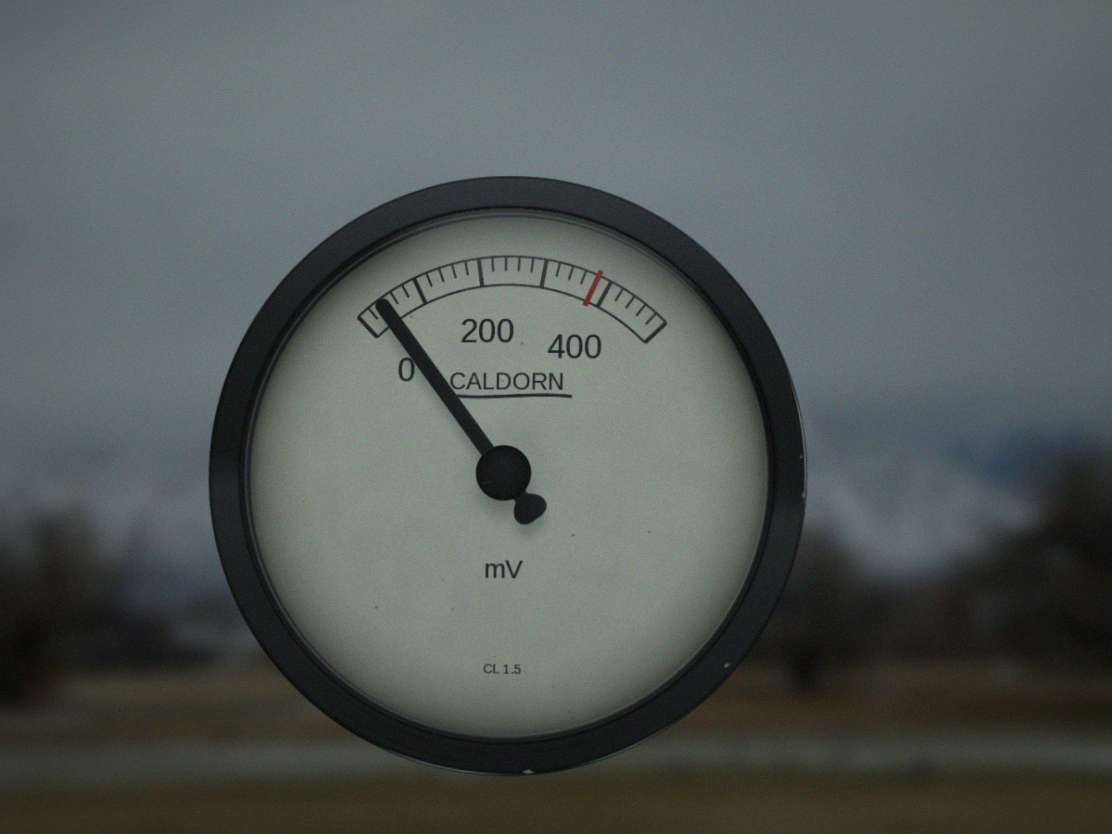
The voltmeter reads 40; mV
